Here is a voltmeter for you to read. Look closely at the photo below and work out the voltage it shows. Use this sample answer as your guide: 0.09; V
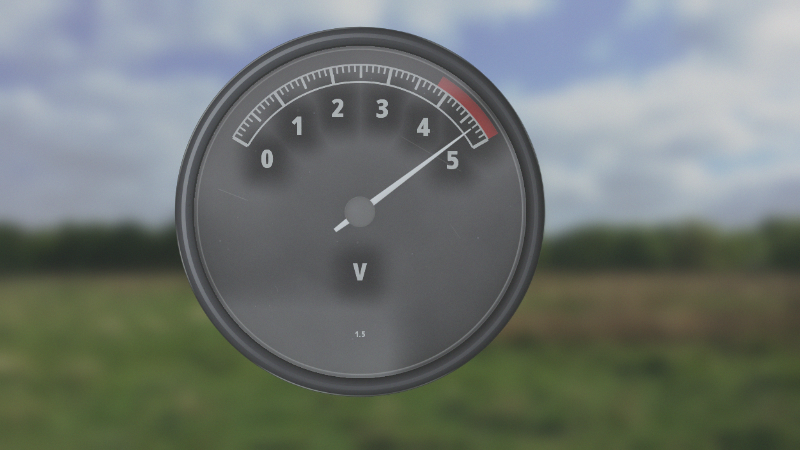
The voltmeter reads 4.7; V
